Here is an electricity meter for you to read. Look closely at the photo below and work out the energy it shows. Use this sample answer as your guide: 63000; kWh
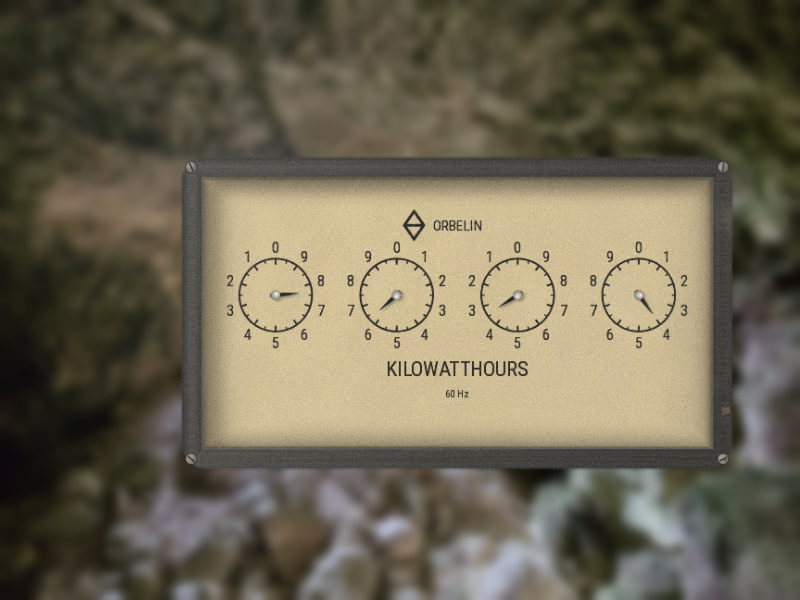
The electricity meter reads 7634; kWh
